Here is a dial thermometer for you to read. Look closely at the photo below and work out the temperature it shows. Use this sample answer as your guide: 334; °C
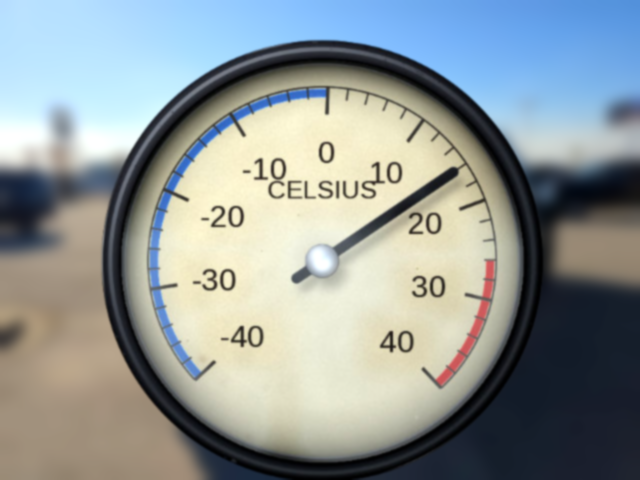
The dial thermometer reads 16; °C
